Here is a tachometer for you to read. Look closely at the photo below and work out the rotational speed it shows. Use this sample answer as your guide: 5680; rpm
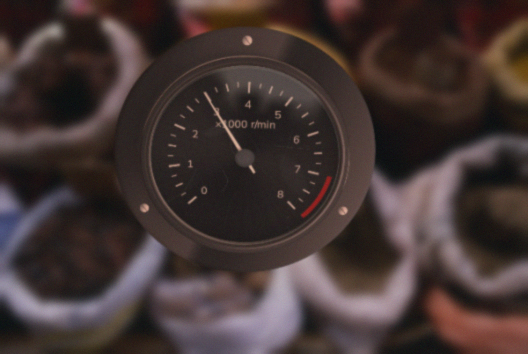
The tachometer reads 3000; rpm
